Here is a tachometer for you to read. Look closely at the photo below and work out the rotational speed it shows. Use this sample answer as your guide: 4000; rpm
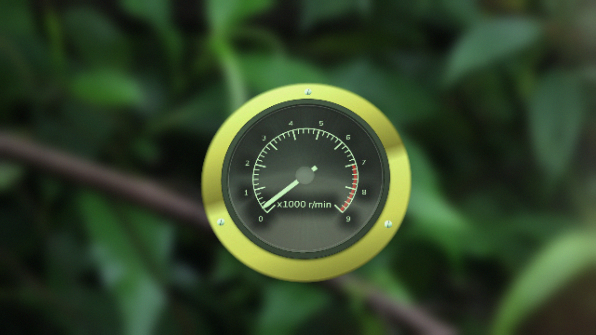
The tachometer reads 200; rpm
